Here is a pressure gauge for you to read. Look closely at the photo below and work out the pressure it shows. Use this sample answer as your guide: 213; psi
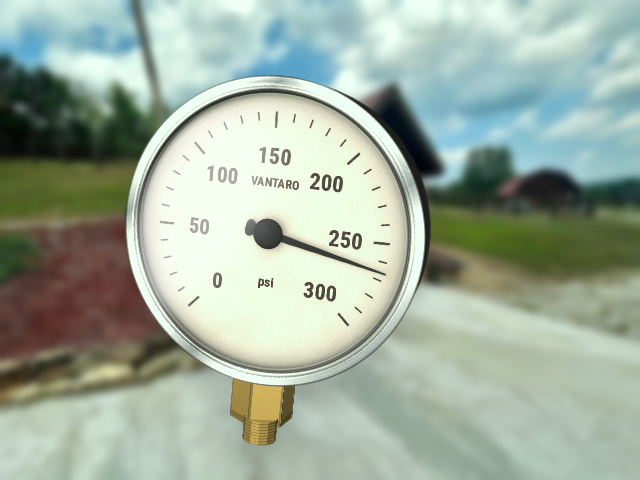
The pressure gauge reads 265; psi
